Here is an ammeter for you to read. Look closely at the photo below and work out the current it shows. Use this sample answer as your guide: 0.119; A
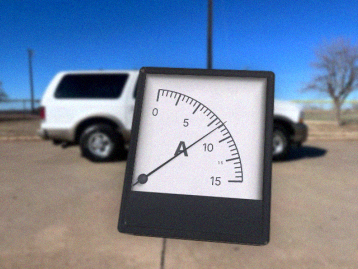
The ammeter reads 8.5; A
